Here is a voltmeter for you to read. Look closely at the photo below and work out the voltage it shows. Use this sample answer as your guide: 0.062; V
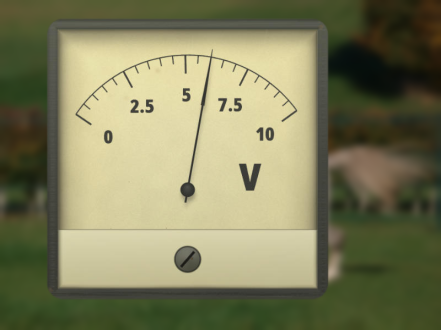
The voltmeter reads 6; V
